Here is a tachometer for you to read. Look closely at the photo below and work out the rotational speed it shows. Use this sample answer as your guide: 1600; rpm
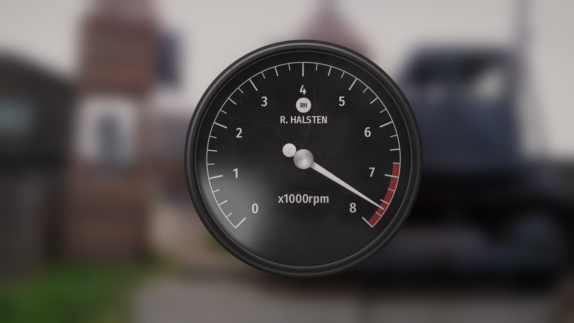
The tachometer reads 7625; rpm
